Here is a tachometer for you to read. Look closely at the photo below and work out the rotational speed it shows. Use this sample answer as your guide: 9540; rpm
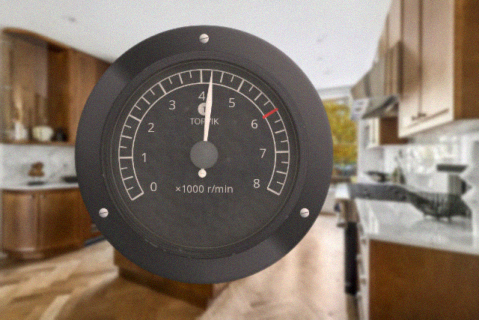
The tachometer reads 4250; rpm
